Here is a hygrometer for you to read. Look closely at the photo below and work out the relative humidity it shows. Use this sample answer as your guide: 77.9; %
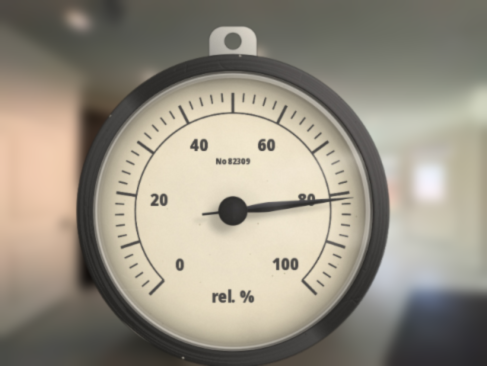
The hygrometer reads 81; %
